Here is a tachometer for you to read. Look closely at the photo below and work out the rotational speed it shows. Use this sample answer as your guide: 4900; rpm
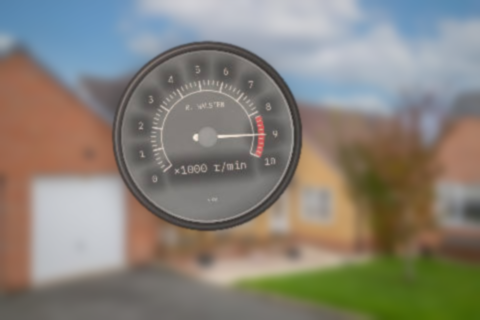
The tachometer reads 9000; rpm
